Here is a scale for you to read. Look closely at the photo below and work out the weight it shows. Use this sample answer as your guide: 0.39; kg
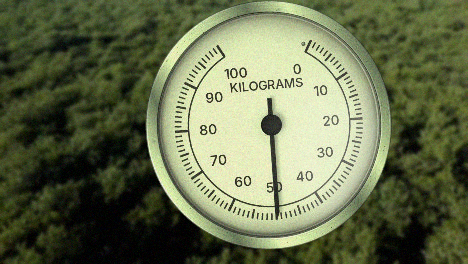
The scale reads 50; kg
